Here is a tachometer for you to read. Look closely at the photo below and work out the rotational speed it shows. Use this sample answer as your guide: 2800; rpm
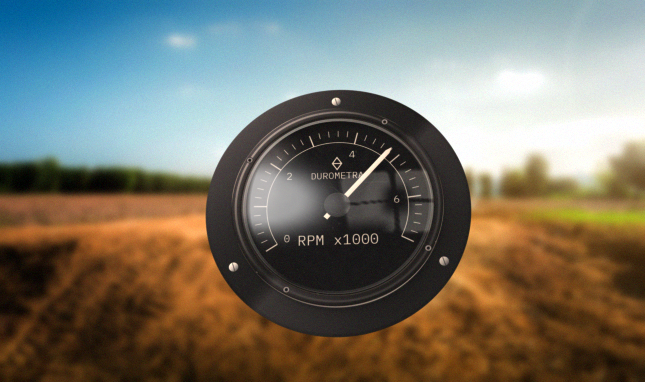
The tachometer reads 4800; rpm
